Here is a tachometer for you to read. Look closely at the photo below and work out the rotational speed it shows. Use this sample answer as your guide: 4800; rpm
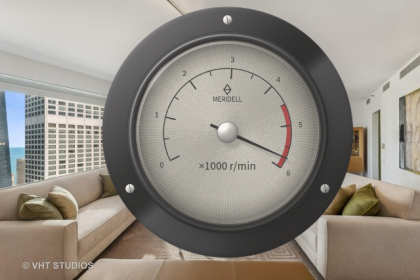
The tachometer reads 5750; rpm
